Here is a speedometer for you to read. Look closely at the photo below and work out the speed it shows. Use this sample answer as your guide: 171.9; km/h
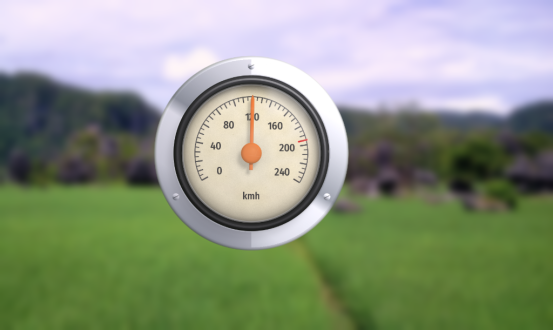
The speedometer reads 120; km/h
